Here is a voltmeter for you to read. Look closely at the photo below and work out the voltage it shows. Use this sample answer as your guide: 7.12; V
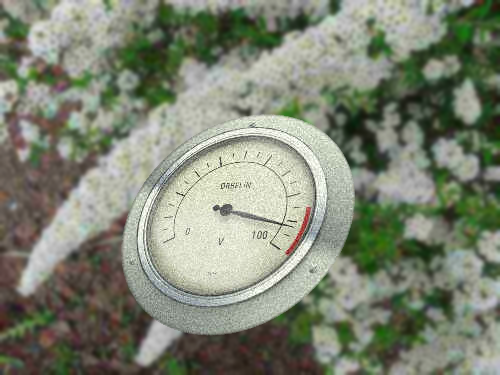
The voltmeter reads 92.5; V
